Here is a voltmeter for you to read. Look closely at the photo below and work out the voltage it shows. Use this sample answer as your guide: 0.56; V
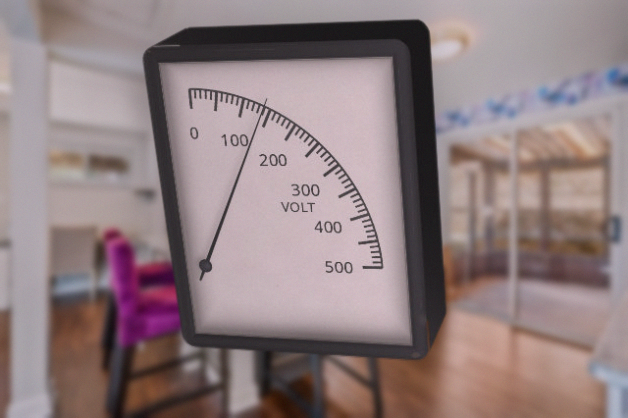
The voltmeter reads 140; V
